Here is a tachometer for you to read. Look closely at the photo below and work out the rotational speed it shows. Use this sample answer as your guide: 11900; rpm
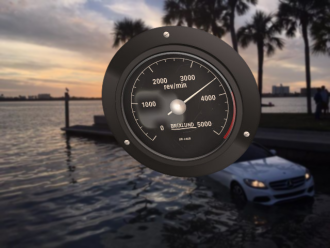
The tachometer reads 3600; rpm
